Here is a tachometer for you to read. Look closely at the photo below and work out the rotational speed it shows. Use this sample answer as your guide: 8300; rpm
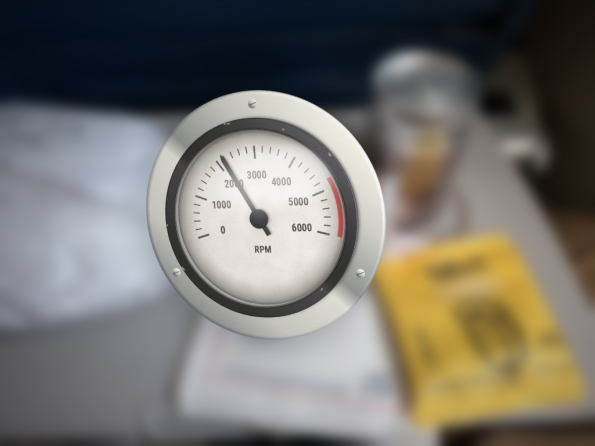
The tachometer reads 2200; rpm
